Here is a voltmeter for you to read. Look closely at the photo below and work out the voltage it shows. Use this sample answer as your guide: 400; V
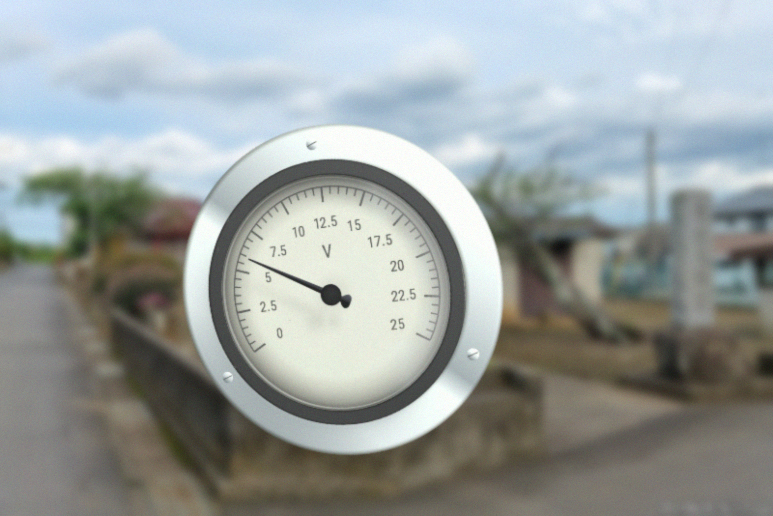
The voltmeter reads 6; V
